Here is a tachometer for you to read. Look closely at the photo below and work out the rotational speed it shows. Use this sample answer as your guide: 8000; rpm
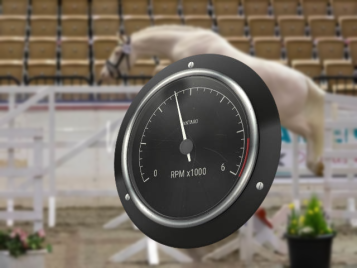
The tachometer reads 2600; rpm
